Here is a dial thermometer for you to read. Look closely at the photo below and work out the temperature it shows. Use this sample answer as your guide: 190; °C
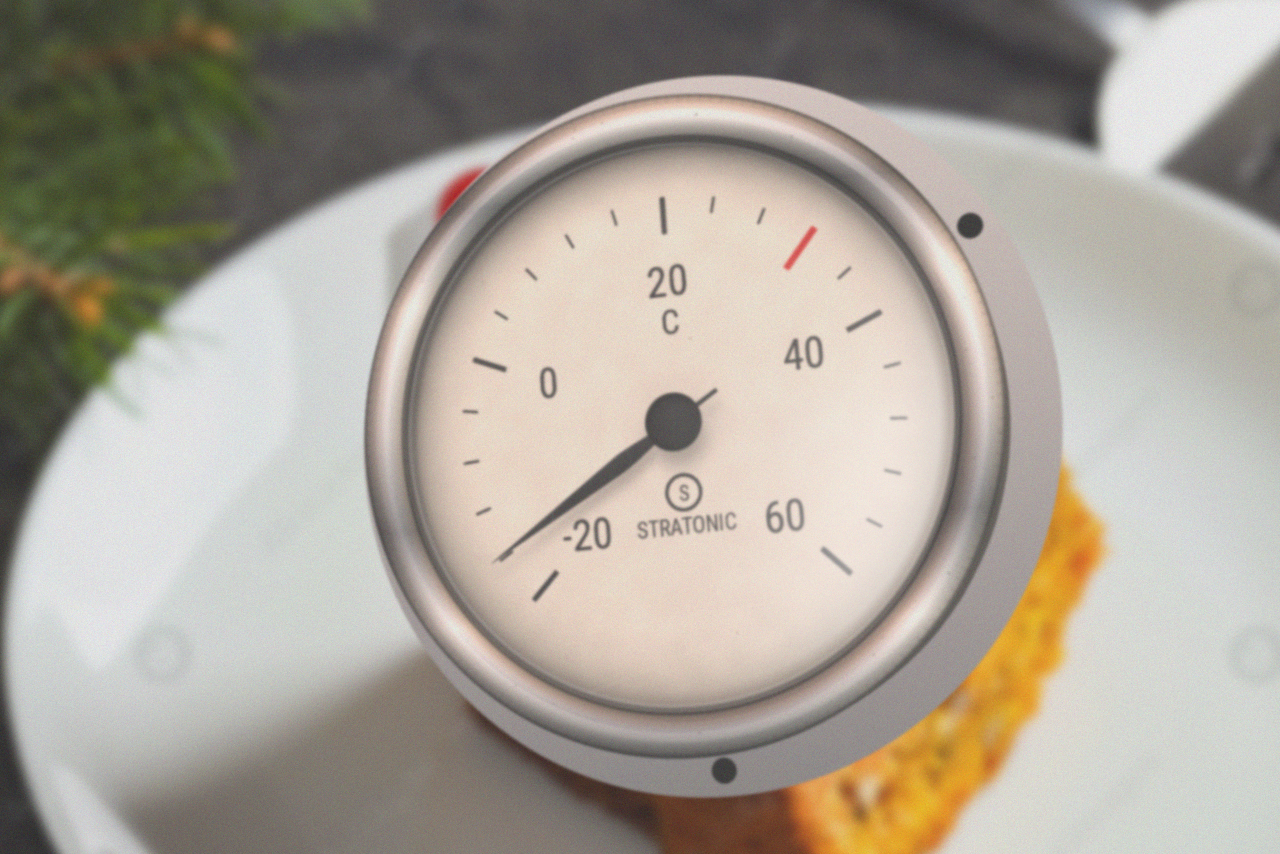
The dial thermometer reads -16; °C
